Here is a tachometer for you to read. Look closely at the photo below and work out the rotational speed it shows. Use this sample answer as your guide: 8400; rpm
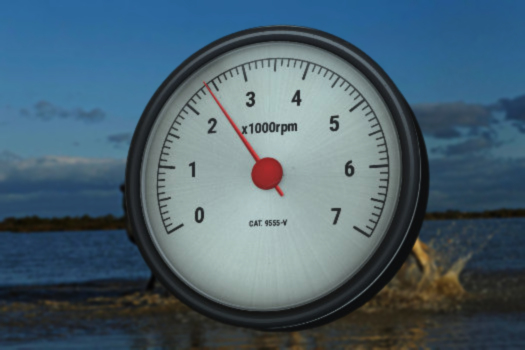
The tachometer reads 2400; rpm
